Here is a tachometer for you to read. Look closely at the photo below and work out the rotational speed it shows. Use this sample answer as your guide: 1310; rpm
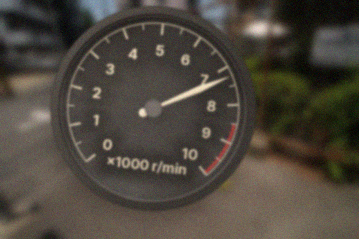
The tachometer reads 7250; rpm
